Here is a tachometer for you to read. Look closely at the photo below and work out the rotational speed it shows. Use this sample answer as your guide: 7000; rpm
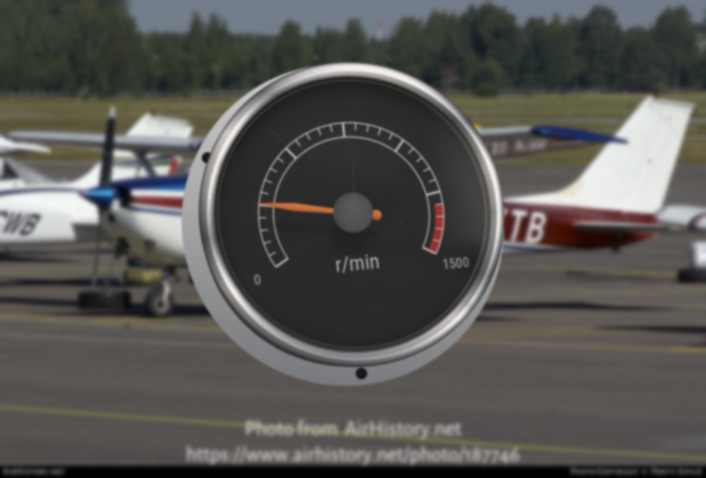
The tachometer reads 250; rpm
